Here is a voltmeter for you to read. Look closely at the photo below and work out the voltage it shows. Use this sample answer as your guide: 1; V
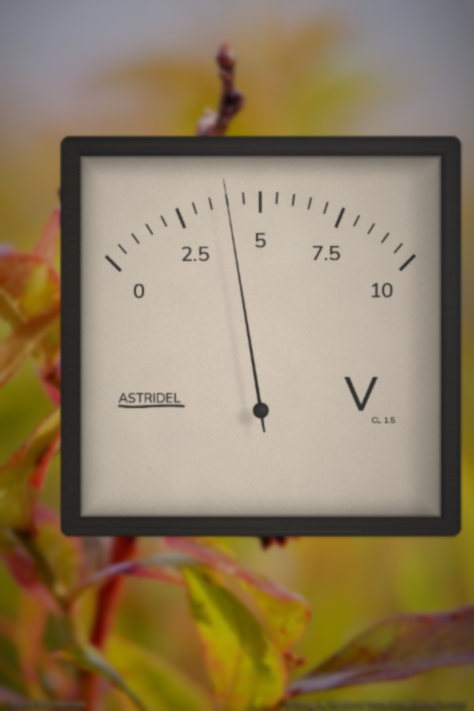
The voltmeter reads 4; V
